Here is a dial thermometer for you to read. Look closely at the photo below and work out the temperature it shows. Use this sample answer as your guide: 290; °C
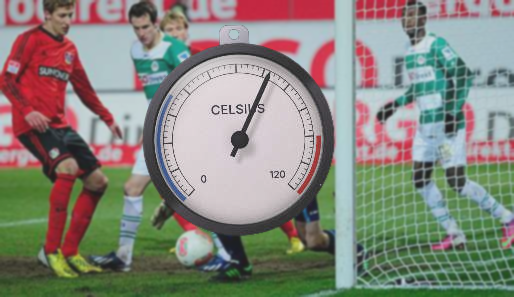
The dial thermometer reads 72; °C
